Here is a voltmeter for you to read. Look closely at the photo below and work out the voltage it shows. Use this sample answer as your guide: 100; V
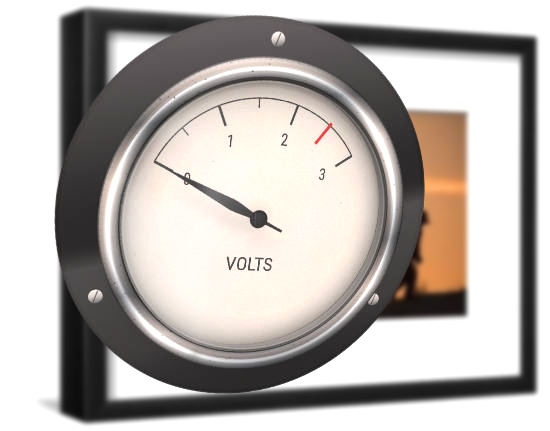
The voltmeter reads 0; V
